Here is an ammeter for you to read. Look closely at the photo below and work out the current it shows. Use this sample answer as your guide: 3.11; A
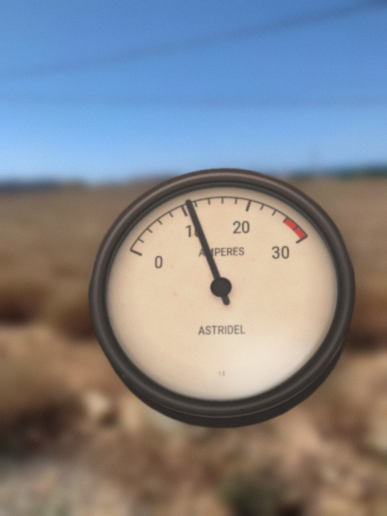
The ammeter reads 11; A
